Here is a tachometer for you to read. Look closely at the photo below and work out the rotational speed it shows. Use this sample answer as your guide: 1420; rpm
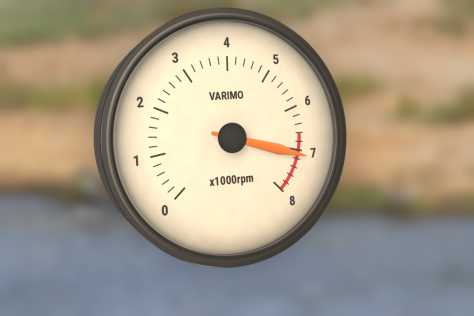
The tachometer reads 7100; rpm
